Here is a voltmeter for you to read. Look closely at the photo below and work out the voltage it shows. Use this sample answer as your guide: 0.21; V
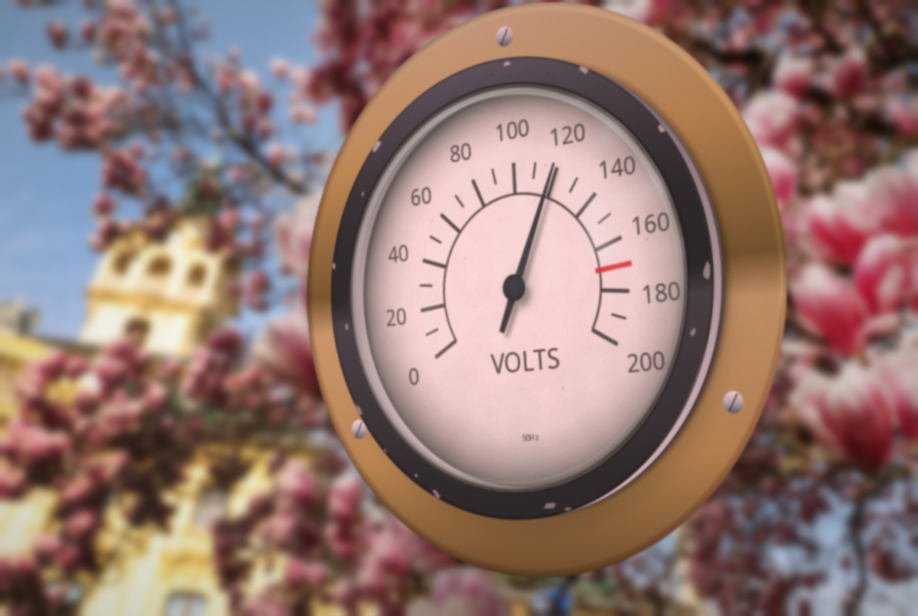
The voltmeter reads 120; V
